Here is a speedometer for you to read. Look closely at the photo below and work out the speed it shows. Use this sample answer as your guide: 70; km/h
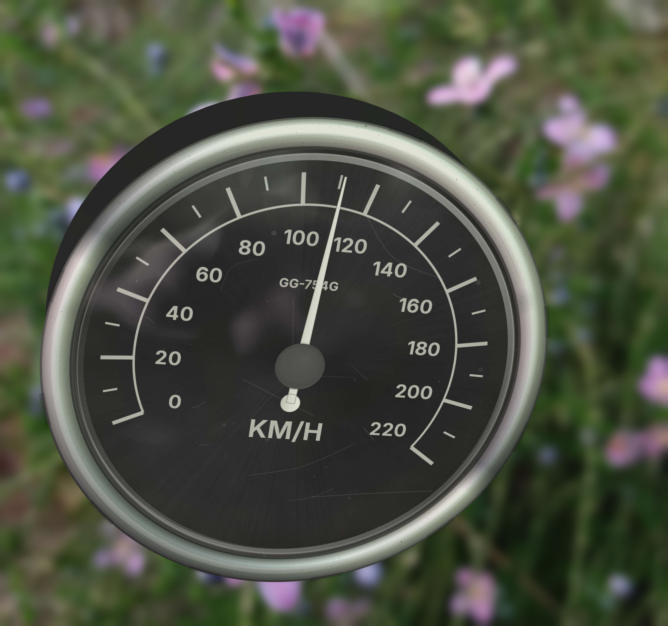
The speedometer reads 110; km/h
